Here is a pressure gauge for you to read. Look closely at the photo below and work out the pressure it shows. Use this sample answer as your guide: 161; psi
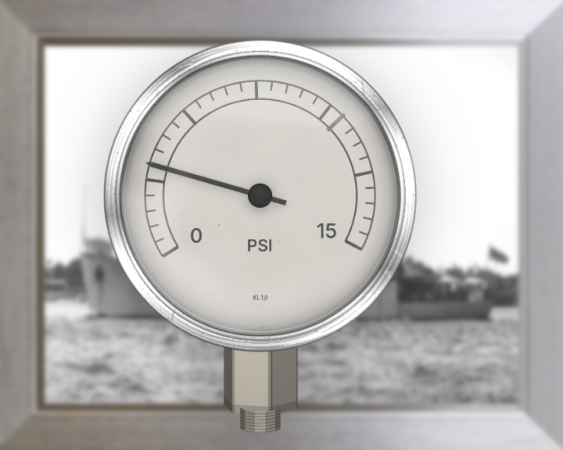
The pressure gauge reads 3; psi
